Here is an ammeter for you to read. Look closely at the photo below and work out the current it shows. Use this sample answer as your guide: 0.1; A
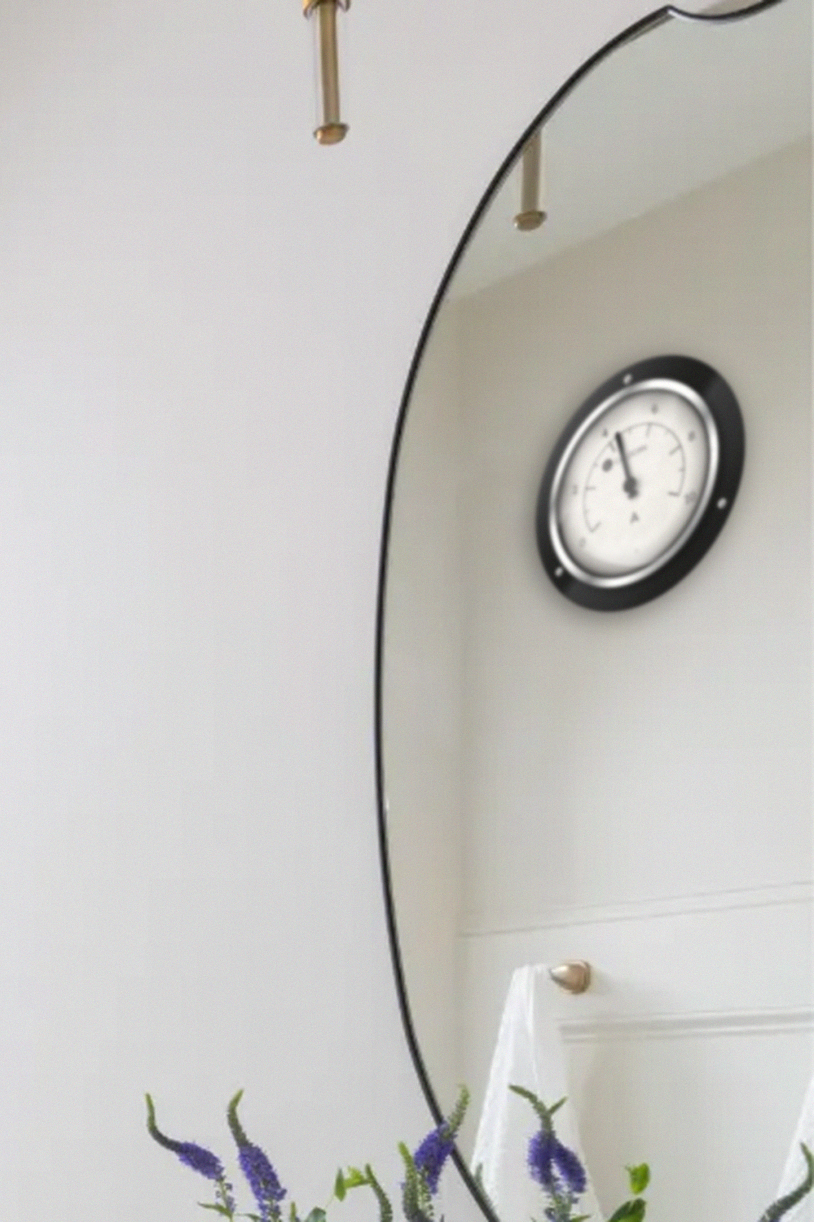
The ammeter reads 4.5; A
